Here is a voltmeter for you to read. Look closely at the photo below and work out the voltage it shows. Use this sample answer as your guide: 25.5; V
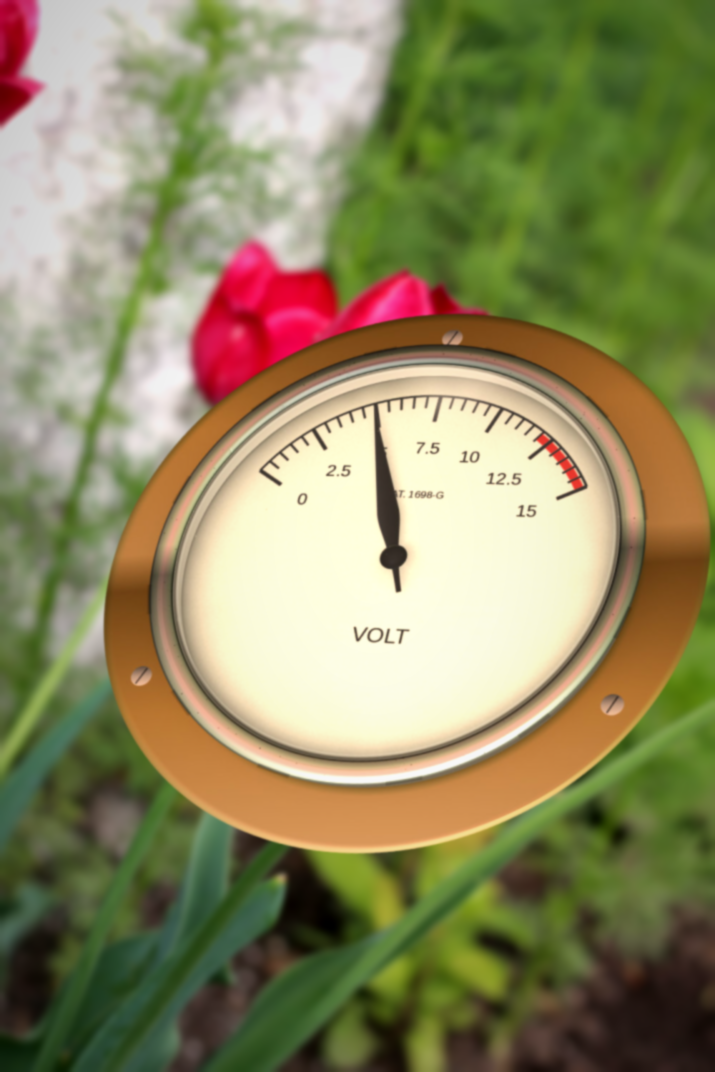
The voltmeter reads 5; V
